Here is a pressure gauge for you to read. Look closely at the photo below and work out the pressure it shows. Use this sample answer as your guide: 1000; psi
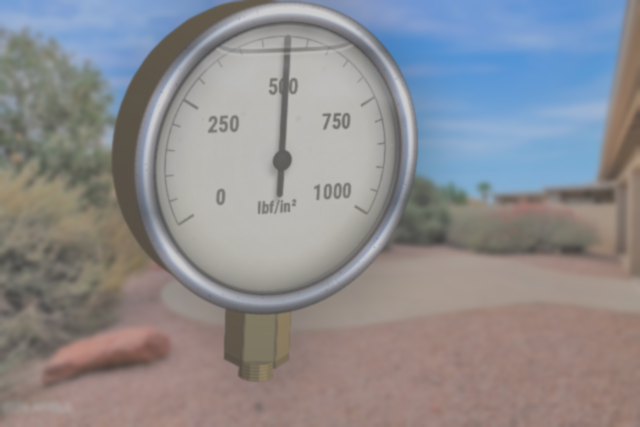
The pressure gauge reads 500; psi
